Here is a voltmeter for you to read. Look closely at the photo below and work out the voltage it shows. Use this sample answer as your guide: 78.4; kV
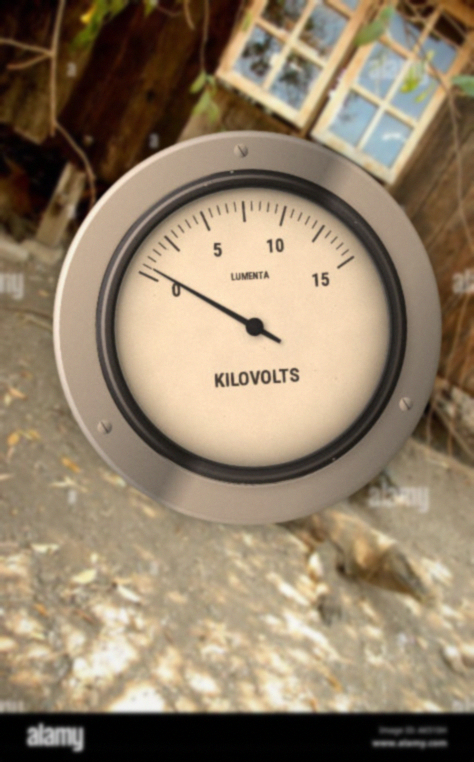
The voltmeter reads 0.5; kV
